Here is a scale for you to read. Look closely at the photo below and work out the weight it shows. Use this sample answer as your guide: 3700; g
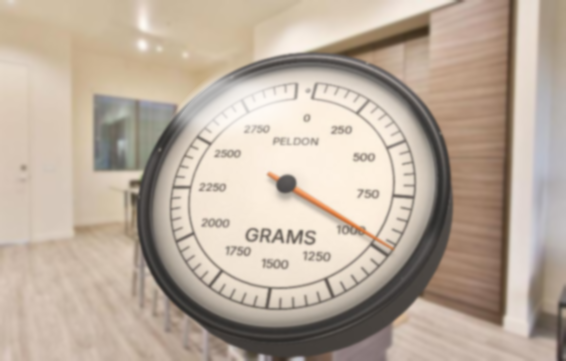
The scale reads 975; g
